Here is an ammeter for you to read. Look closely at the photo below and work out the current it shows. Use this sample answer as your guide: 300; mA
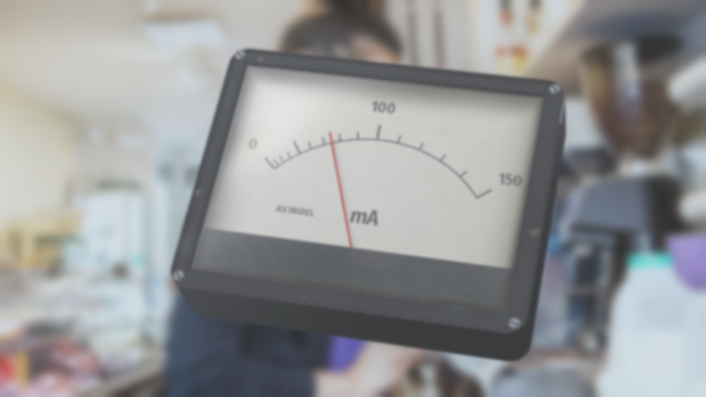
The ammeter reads 75; mA
